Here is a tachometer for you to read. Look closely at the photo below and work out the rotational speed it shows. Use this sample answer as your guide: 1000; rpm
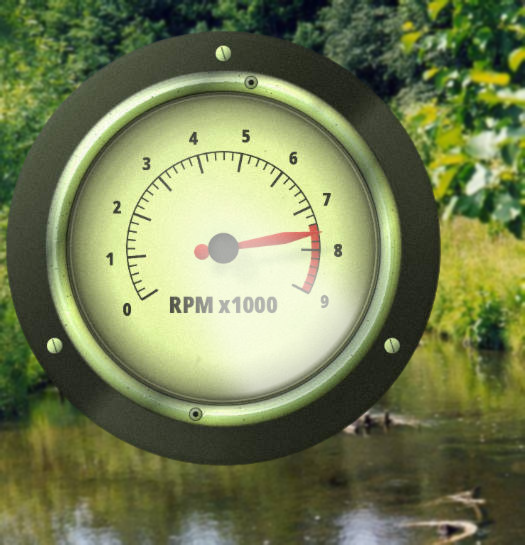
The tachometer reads 7600; rpm
